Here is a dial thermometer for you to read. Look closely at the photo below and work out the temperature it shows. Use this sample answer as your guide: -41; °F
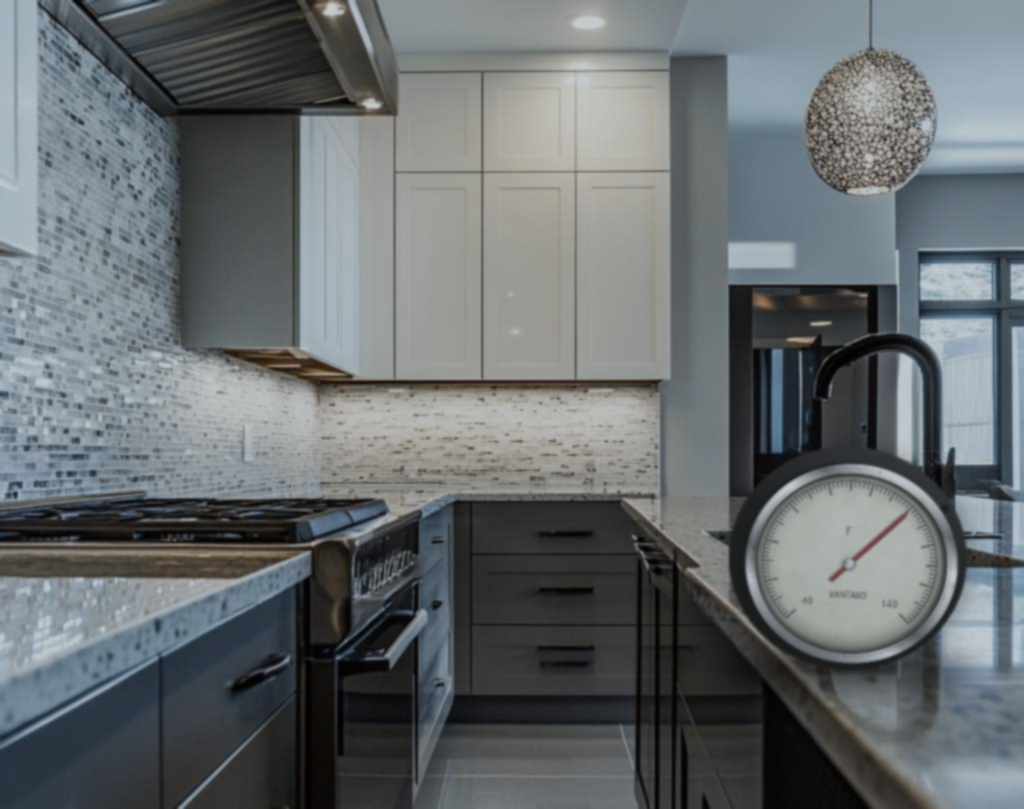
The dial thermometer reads 80; °F
